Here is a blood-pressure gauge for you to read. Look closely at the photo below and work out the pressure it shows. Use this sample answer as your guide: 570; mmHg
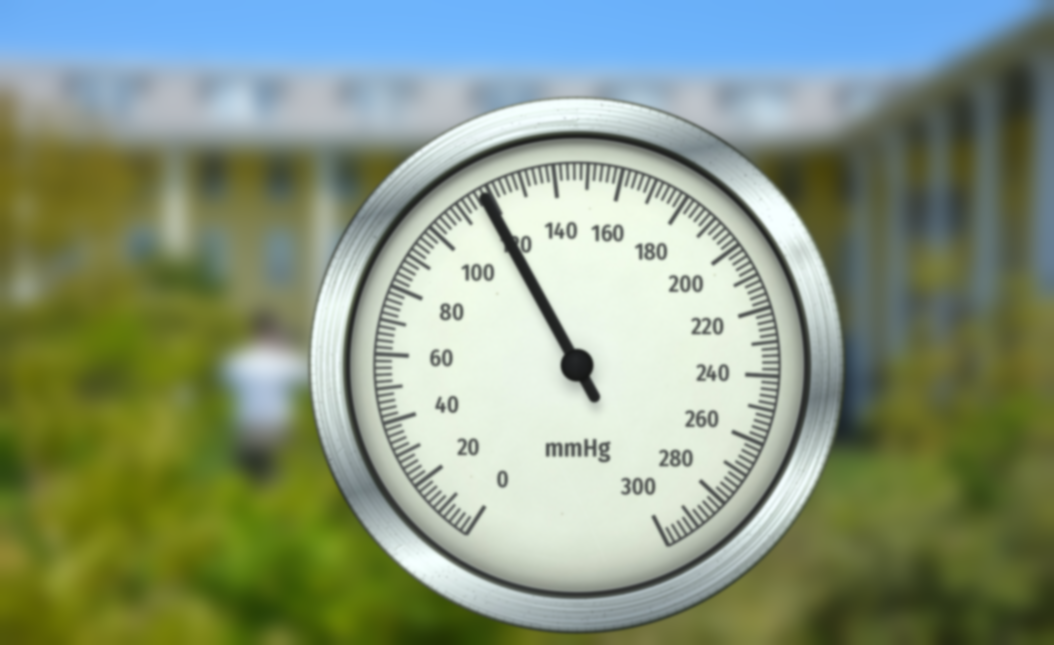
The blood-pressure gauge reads 118; mmHg
